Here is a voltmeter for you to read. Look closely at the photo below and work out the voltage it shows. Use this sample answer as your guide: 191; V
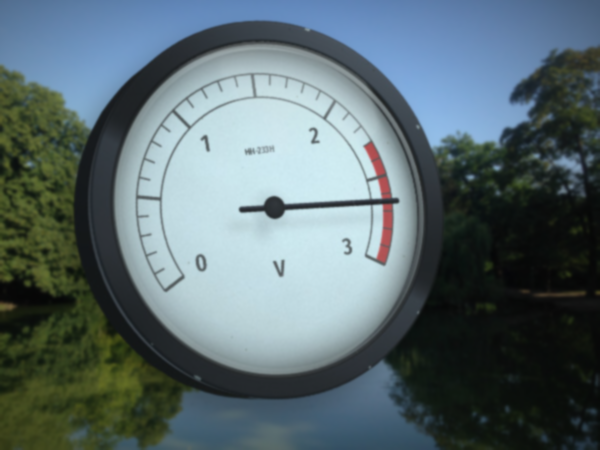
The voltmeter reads 2.65; V
